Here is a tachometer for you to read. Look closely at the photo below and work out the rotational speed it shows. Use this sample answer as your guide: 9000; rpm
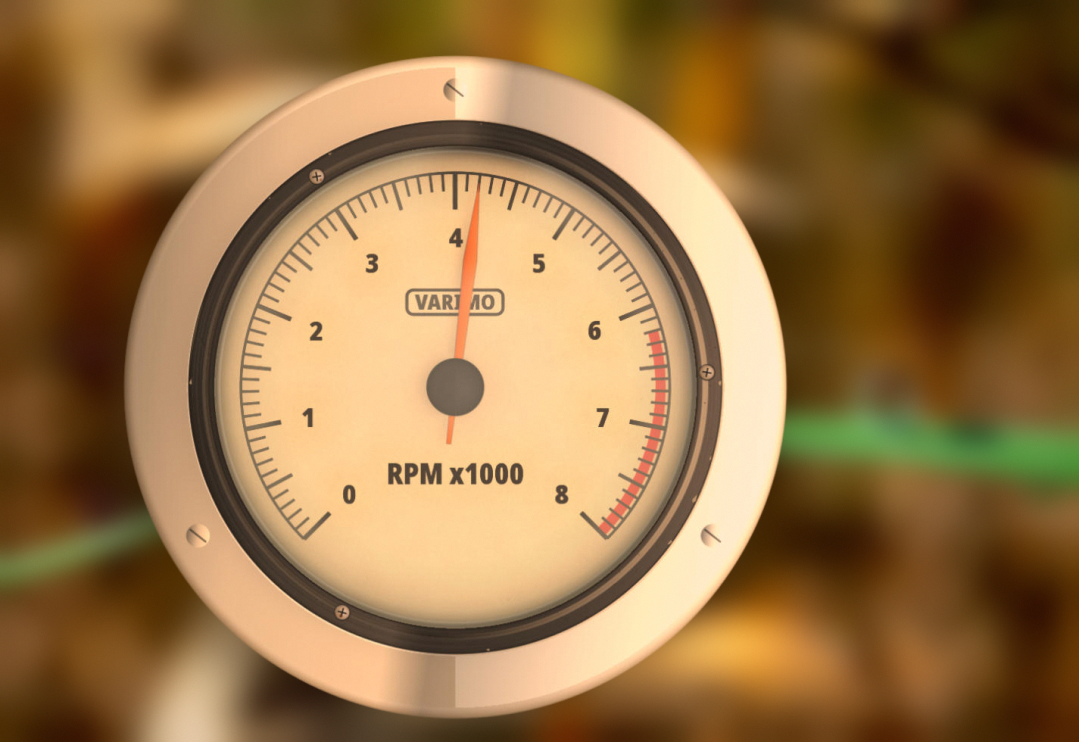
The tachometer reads 4200; rpm
